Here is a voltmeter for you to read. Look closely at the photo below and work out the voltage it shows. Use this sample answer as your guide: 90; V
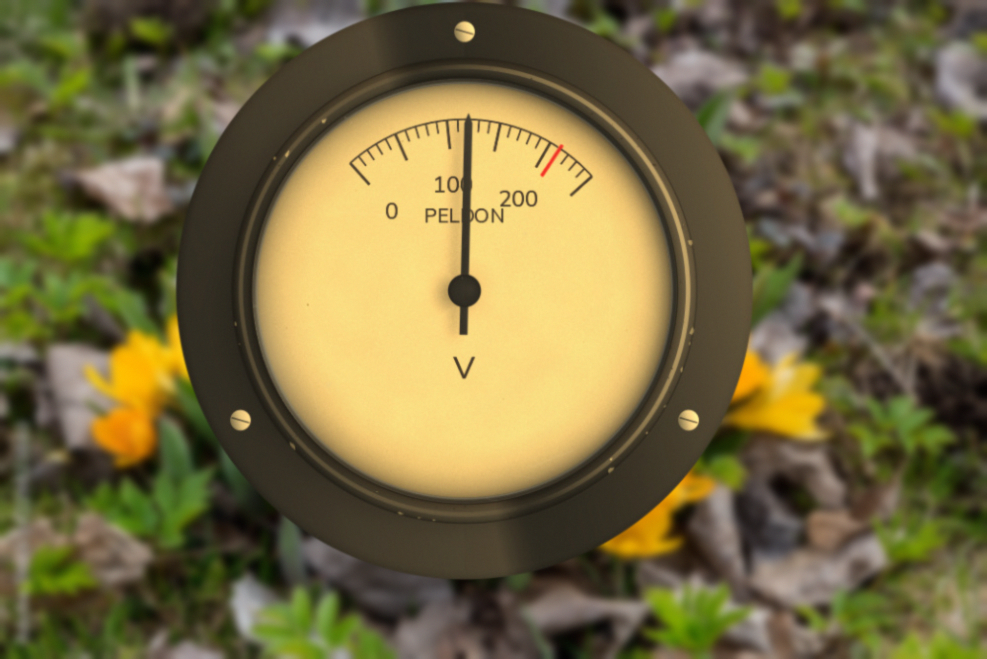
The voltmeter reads 120; V
